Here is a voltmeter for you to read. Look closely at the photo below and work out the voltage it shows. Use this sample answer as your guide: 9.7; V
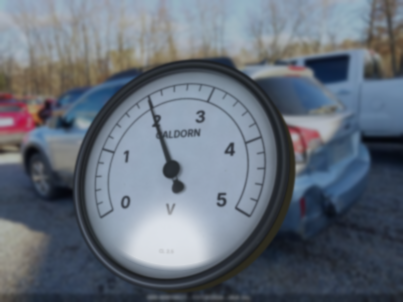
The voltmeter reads 2; V
